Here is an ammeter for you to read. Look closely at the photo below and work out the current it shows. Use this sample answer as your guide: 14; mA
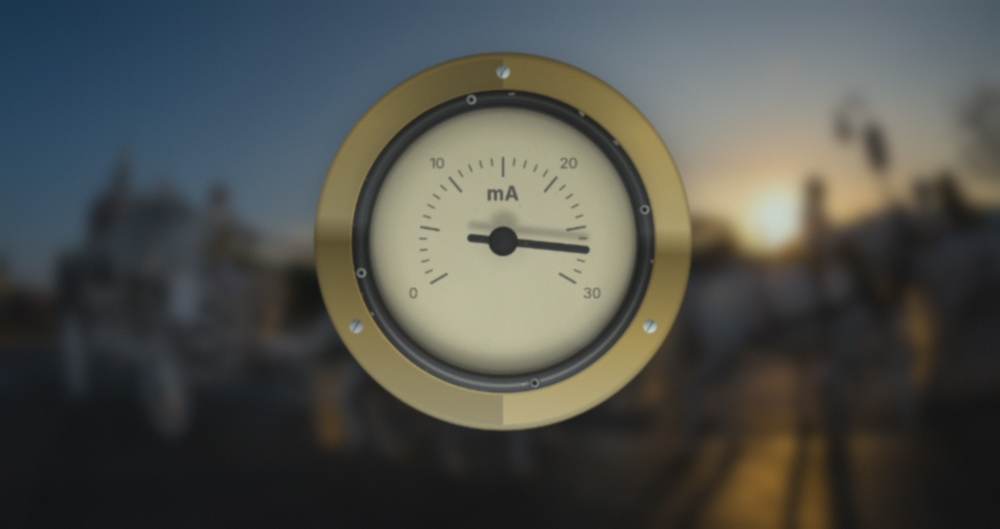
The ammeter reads 27; mA
